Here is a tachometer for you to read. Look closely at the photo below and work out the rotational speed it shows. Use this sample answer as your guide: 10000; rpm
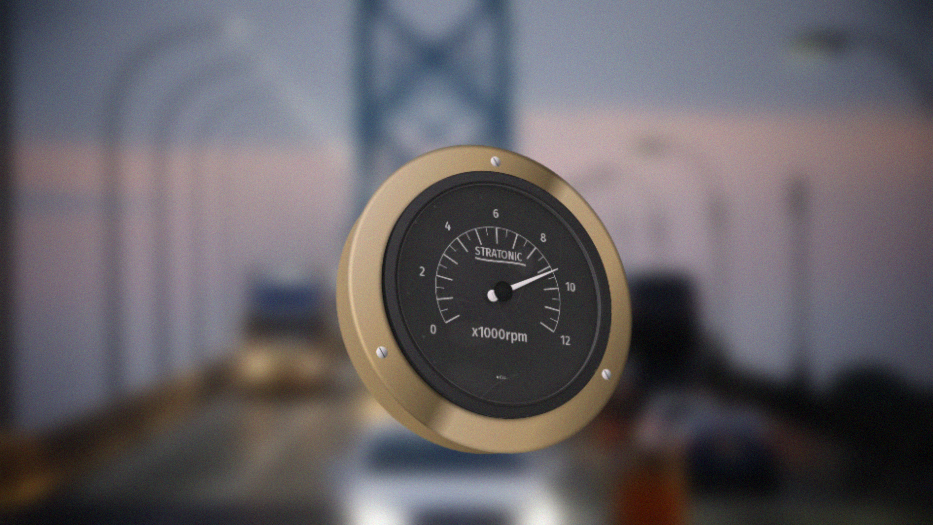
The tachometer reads 9250; rpm
